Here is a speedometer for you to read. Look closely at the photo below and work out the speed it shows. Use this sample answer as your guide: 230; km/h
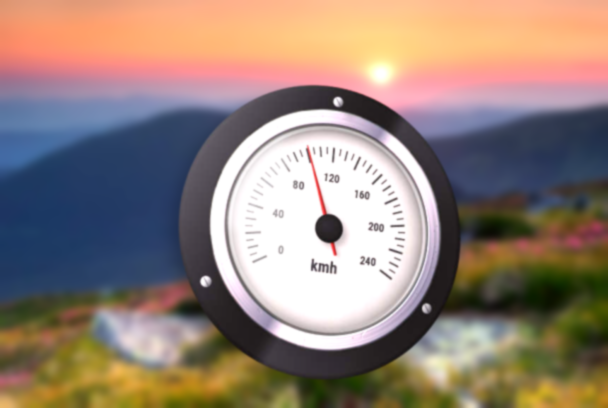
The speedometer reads 100; km/h
